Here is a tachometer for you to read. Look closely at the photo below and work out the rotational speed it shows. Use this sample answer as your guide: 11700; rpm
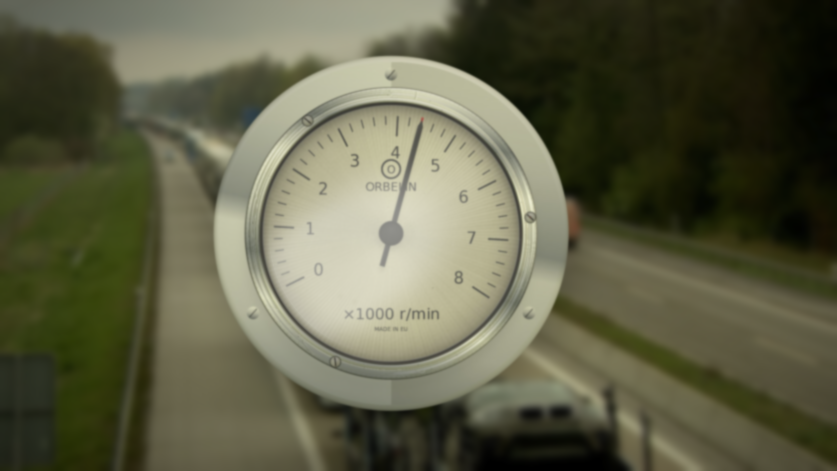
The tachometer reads 4400; rpm
